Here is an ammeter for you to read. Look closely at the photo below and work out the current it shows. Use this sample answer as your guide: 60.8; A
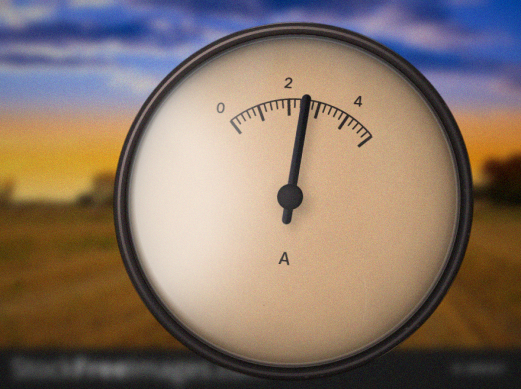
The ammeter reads 2.6; A
